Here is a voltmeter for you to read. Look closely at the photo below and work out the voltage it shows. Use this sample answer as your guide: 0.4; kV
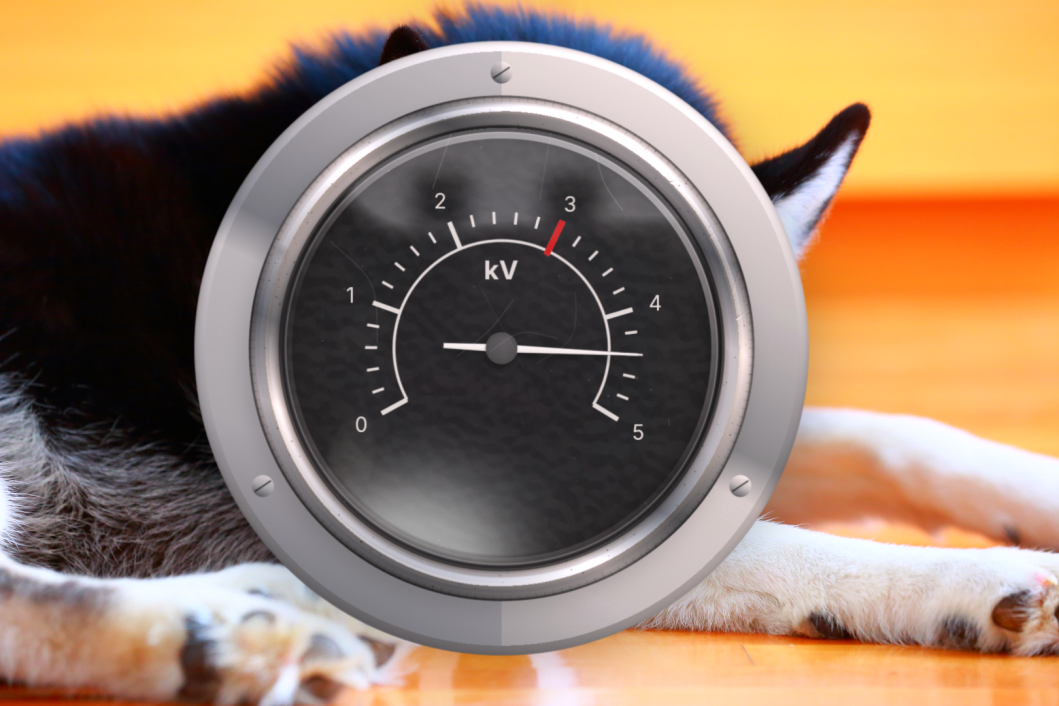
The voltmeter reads 4.4; kV
